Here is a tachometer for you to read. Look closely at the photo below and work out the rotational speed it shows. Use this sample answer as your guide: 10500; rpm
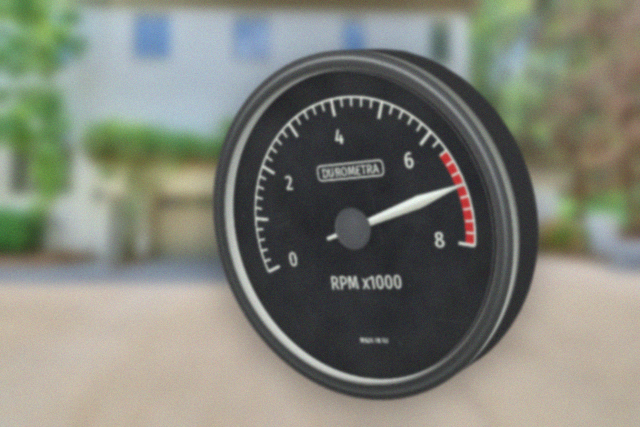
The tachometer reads 7000; rpm
